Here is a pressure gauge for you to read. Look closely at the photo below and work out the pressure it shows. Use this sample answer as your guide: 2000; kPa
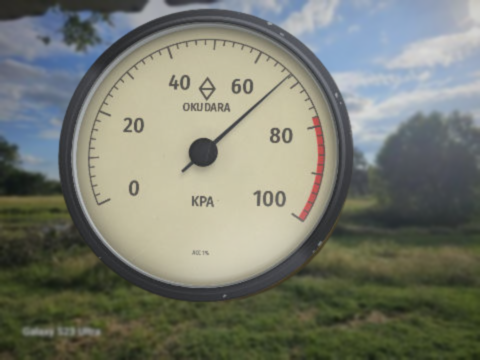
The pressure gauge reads 68; kPa
